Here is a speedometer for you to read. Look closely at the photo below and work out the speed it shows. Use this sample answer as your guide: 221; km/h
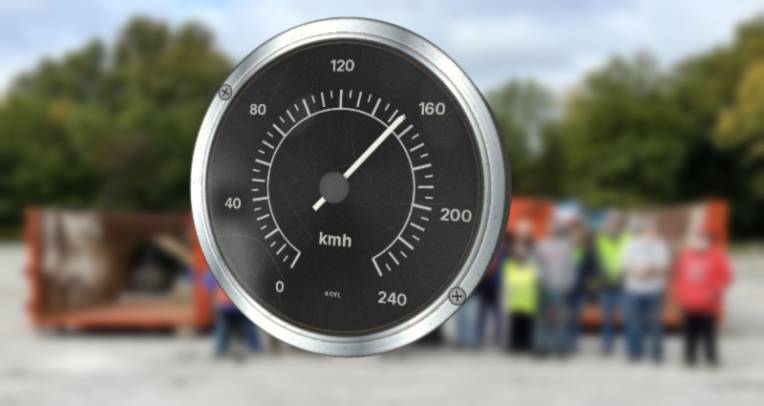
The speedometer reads 155; km/h
